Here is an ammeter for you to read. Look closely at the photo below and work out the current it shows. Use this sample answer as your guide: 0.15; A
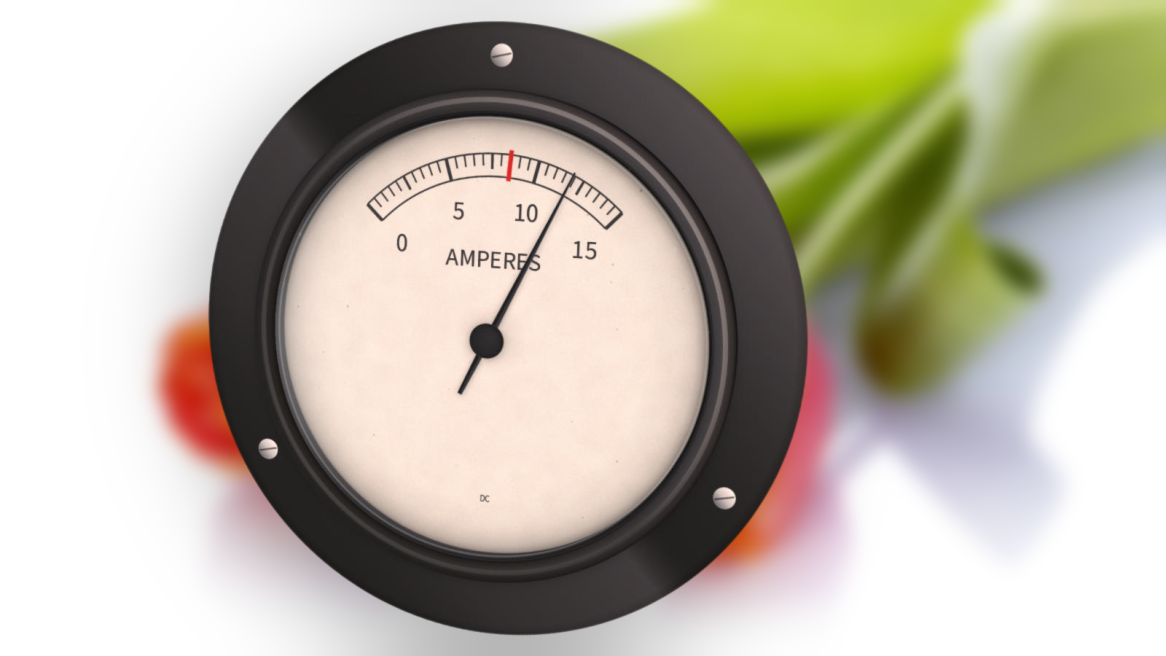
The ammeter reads 12; A
